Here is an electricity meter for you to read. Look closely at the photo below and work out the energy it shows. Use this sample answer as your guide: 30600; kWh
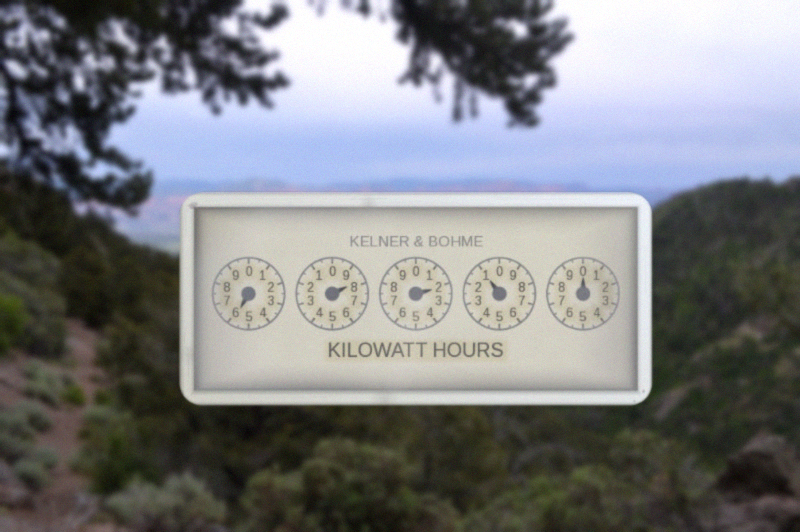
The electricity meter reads 58210; kWh
